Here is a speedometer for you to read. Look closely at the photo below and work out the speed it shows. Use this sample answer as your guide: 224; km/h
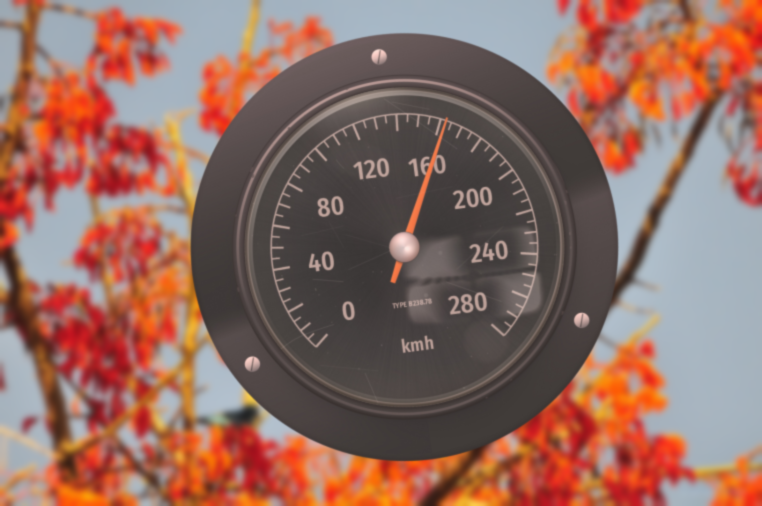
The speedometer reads 162.5; km/h
